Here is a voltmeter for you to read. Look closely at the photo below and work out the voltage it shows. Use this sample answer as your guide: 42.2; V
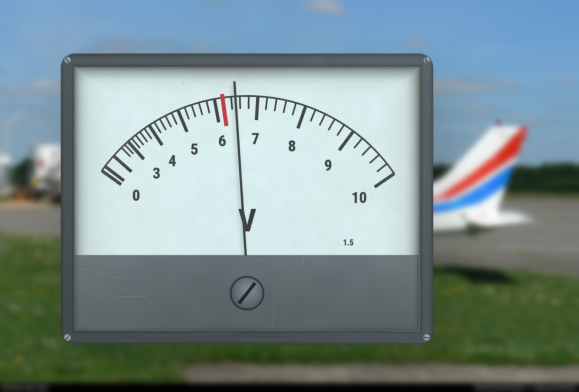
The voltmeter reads 6.5; V
